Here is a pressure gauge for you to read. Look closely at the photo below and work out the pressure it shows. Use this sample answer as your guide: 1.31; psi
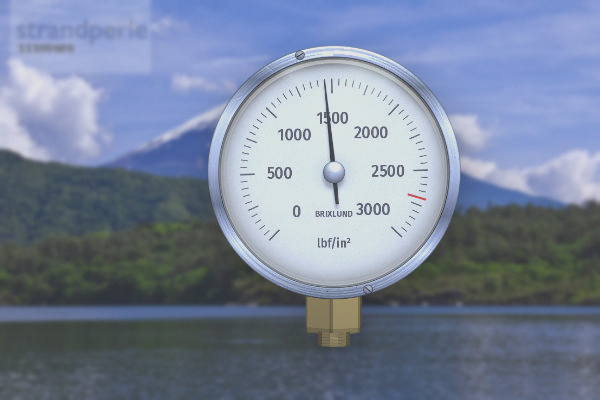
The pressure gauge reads 1450; psi
